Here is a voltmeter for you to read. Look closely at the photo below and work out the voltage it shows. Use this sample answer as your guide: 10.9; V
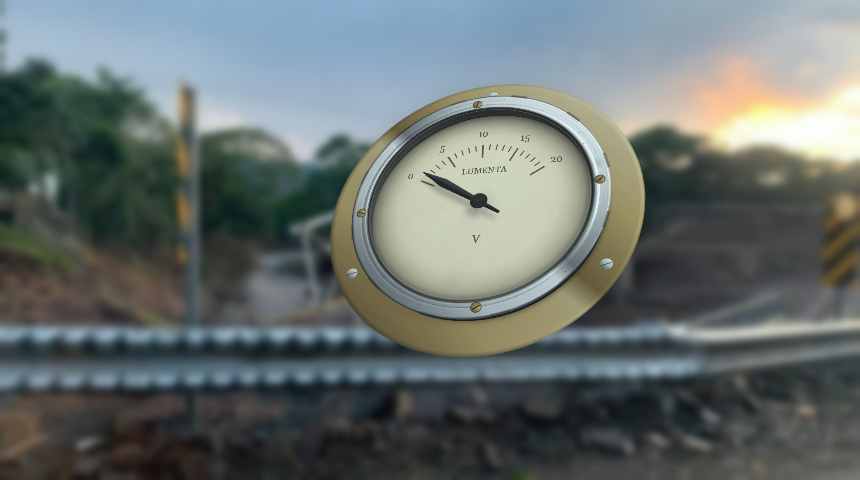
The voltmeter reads 1; V
